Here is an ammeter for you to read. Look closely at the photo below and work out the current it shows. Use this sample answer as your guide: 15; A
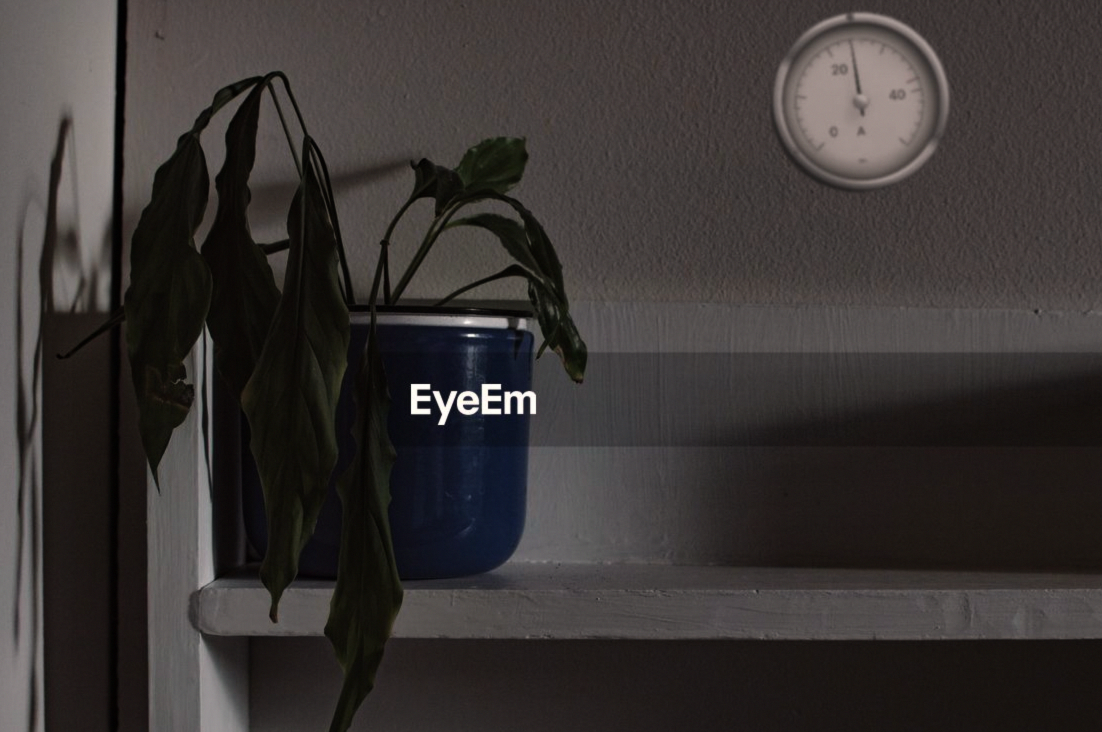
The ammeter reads 24; A
